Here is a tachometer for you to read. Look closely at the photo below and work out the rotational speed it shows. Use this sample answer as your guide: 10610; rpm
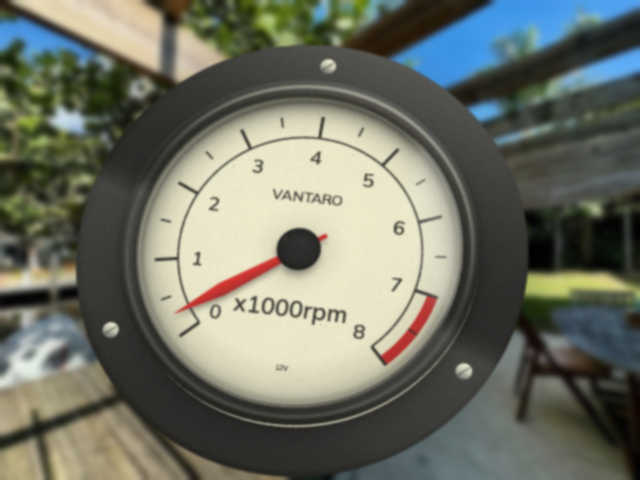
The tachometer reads 250; rpm
